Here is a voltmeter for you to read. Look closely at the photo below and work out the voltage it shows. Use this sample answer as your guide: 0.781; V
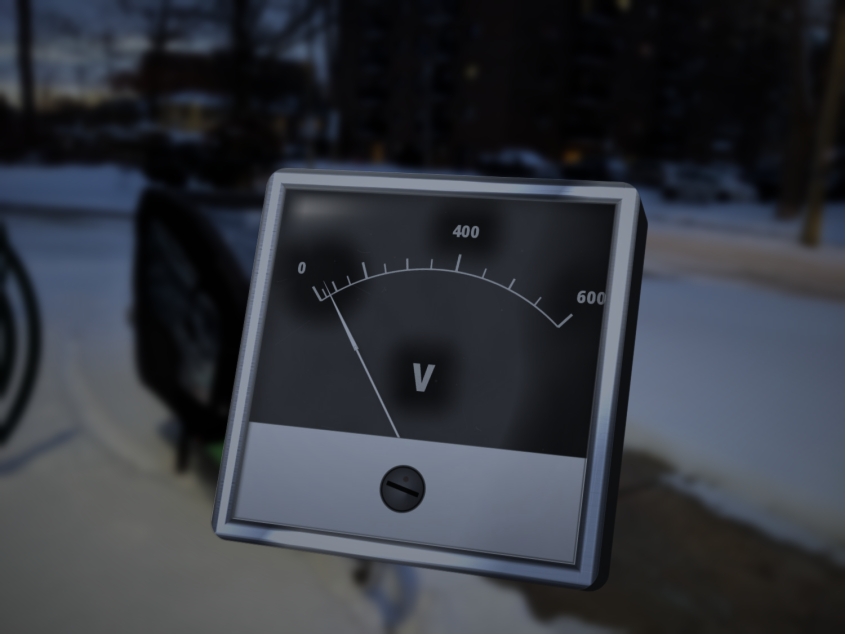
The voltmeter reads 75; V
